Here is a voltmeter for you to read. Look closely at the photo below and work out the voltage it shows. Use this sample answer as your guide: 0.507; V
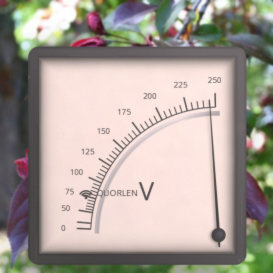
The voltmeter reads 245; V
